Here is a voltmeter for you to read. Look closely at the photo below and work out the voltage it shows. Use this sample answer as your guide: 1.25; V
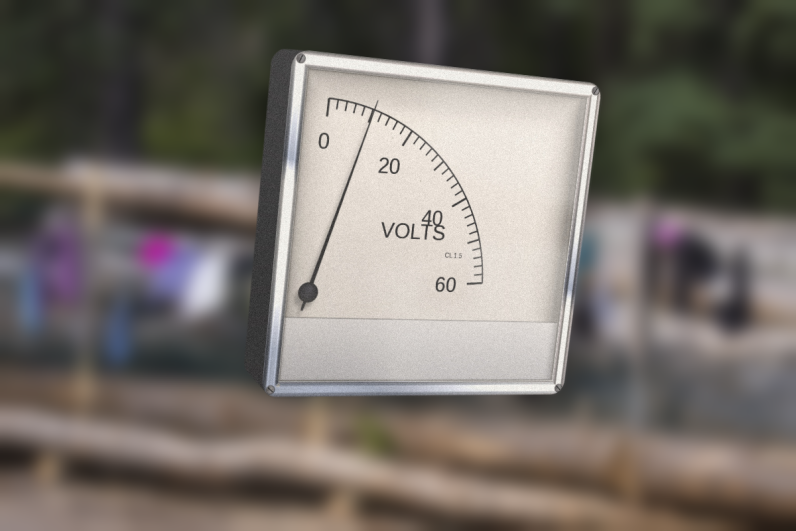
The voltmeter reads 10; V
